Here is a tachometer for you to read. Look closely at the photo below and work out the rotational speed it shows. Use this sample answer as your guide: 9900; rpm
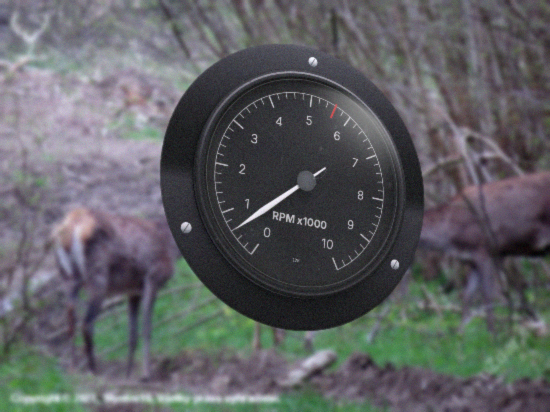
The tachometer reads 600; rpm
